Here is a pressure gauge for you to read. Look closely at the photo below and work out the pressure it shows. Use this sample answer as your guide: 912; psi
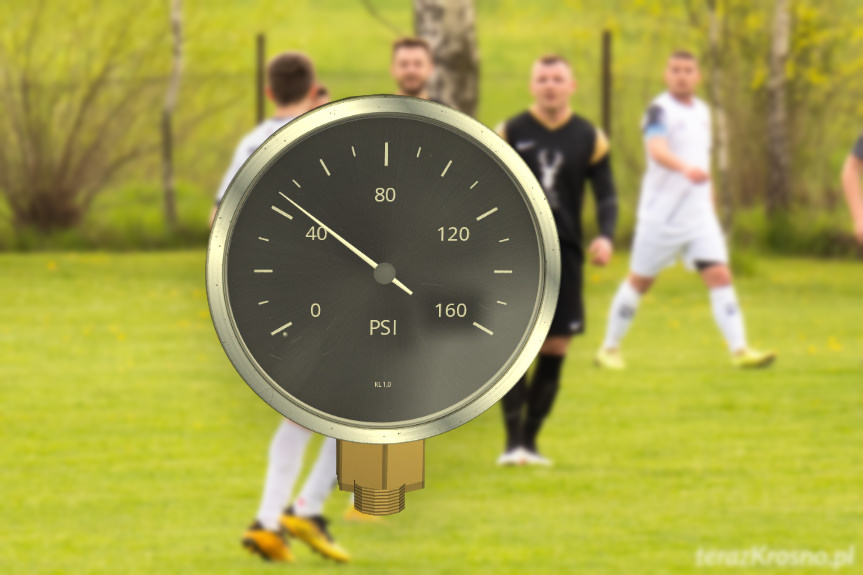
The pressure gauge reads 45; psi
